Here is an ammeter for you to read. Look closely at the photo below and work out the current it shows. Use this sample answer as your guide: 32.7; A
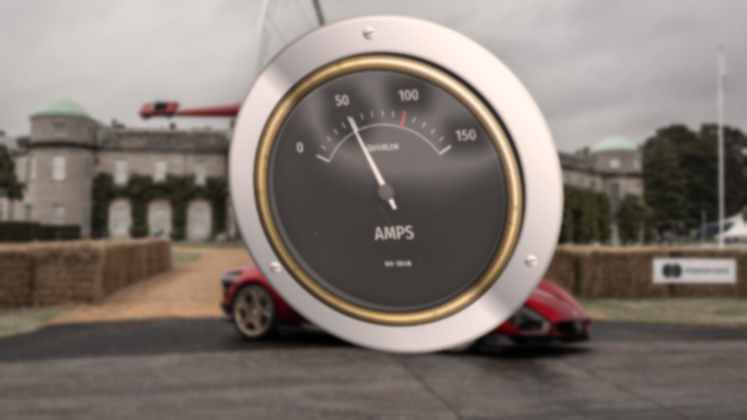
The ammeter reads 50; A
